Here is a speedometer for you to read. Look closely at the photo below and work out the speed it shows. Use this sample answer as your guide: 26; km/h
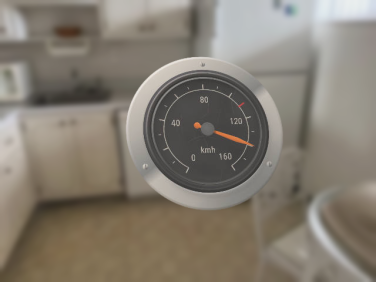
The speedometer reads 140; km/h
